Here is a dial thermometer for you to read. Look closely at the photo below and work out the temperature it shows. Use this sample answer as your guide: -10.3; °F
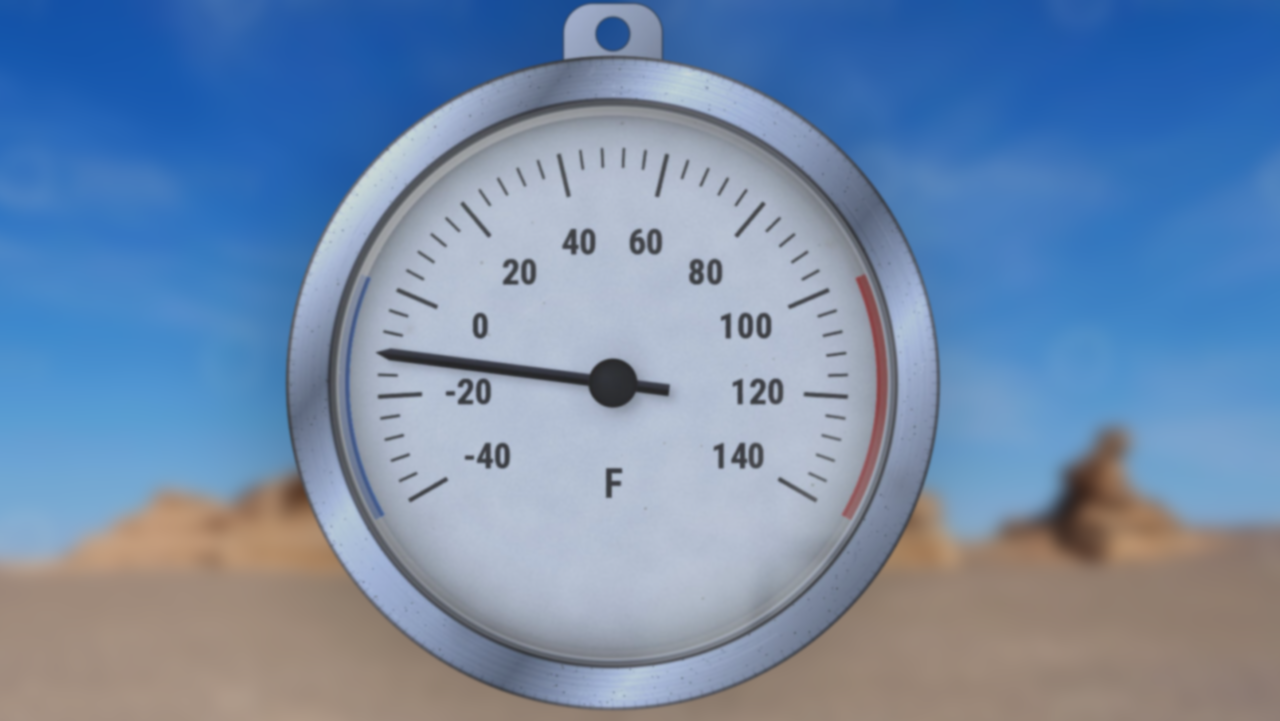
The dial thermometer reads -12; °F
